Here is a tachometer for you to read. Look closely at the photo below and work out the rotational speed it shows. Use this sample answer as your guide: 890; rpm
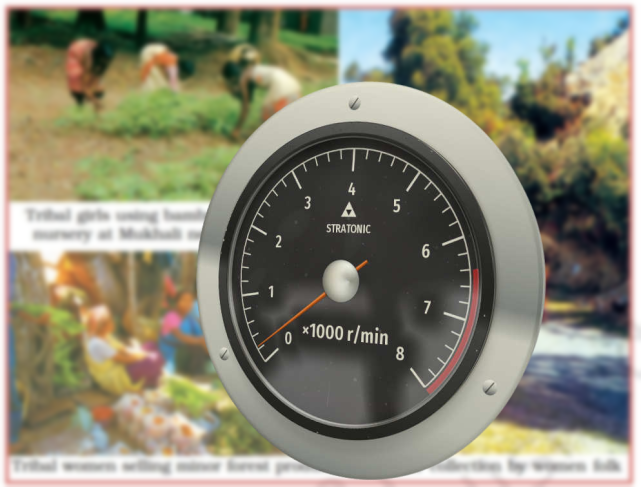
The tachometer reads 200; rpm
